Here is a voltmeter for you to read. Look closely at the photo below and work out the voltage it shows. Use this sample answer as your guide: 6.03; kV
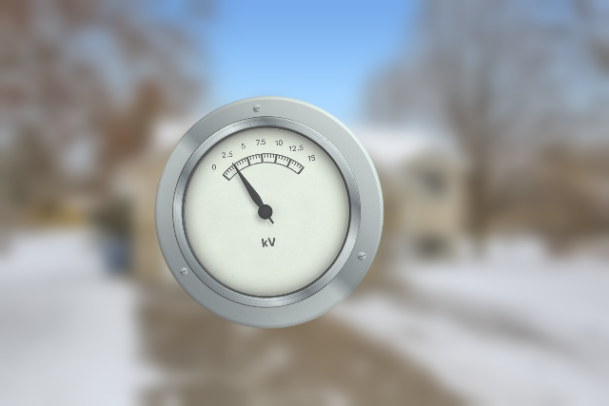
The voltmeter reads 2.5; kV
